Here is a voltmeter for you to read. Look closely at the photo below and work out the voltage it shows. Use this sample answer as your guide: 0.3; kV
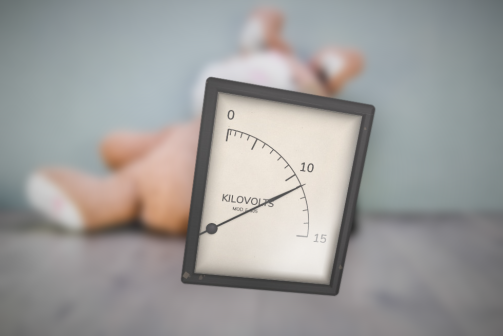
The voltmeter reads 11; kV
